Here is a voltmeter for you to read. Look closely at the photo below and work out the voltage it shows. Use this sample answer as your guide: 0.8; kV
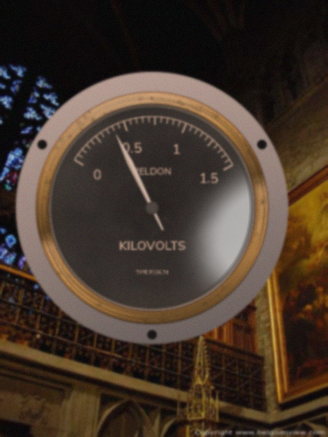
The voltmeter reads 0.4; kV
